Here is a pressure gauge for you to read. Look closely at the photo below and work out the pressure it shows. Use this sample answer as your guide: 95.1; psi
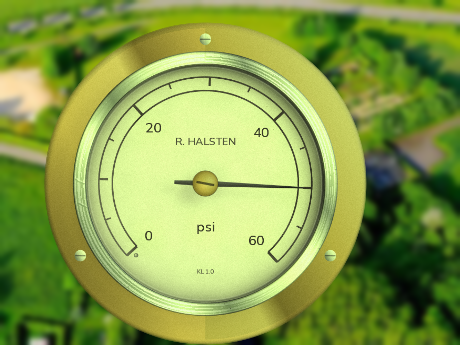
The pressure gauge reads 50; psi
